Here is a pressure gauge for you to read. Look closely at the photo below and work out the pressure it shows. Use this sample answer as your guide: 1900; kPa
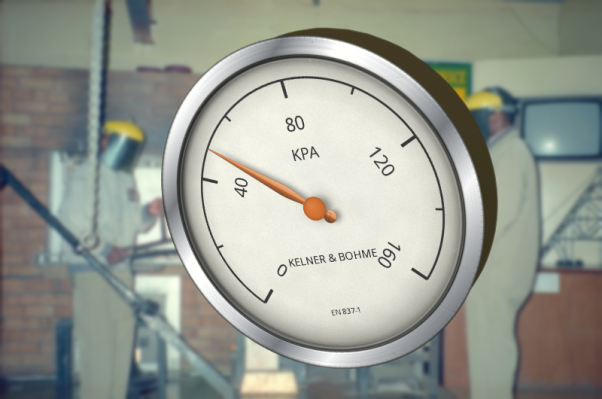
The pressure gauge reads 50; kPa
